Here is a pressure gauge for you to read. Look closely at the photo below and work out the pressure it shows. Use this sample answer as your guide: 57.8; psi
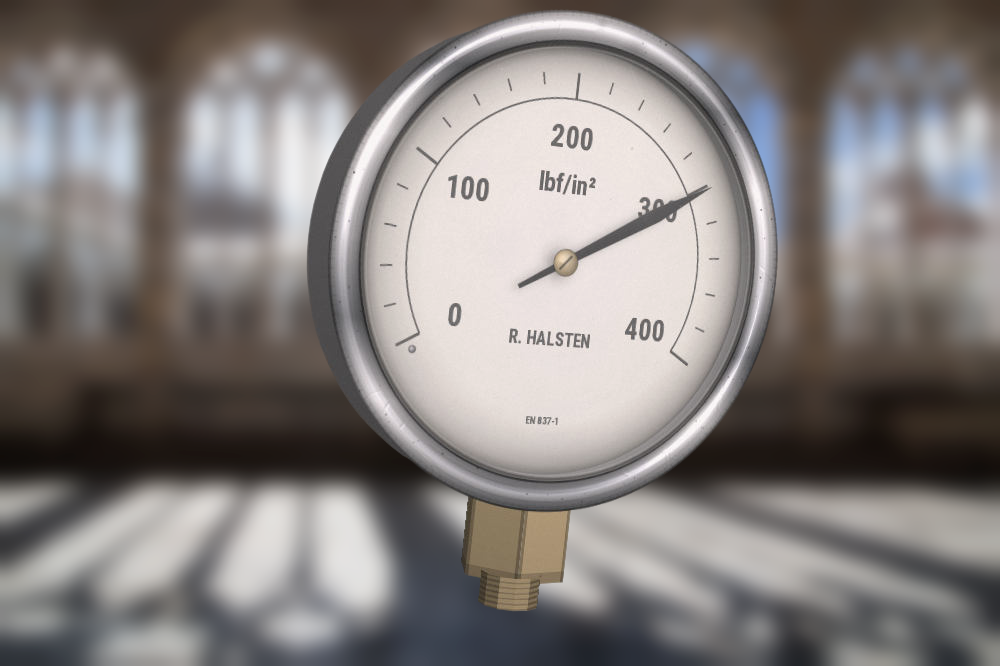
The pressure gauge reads 300; psi
